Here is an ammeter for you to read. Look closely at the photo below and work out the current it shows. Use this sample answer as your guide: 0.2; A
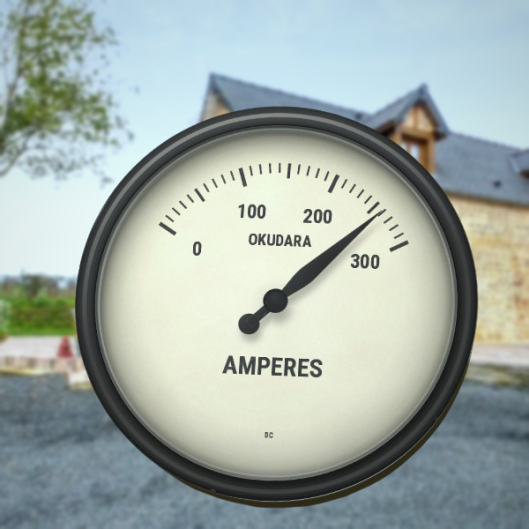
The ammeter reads 260; A
